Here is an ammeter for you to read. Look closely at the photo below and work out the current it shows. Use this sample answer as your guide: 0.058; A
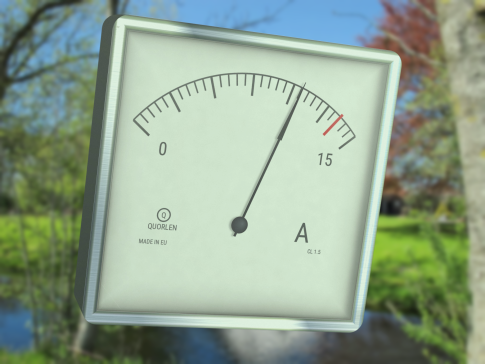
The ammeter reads 10.5; A
